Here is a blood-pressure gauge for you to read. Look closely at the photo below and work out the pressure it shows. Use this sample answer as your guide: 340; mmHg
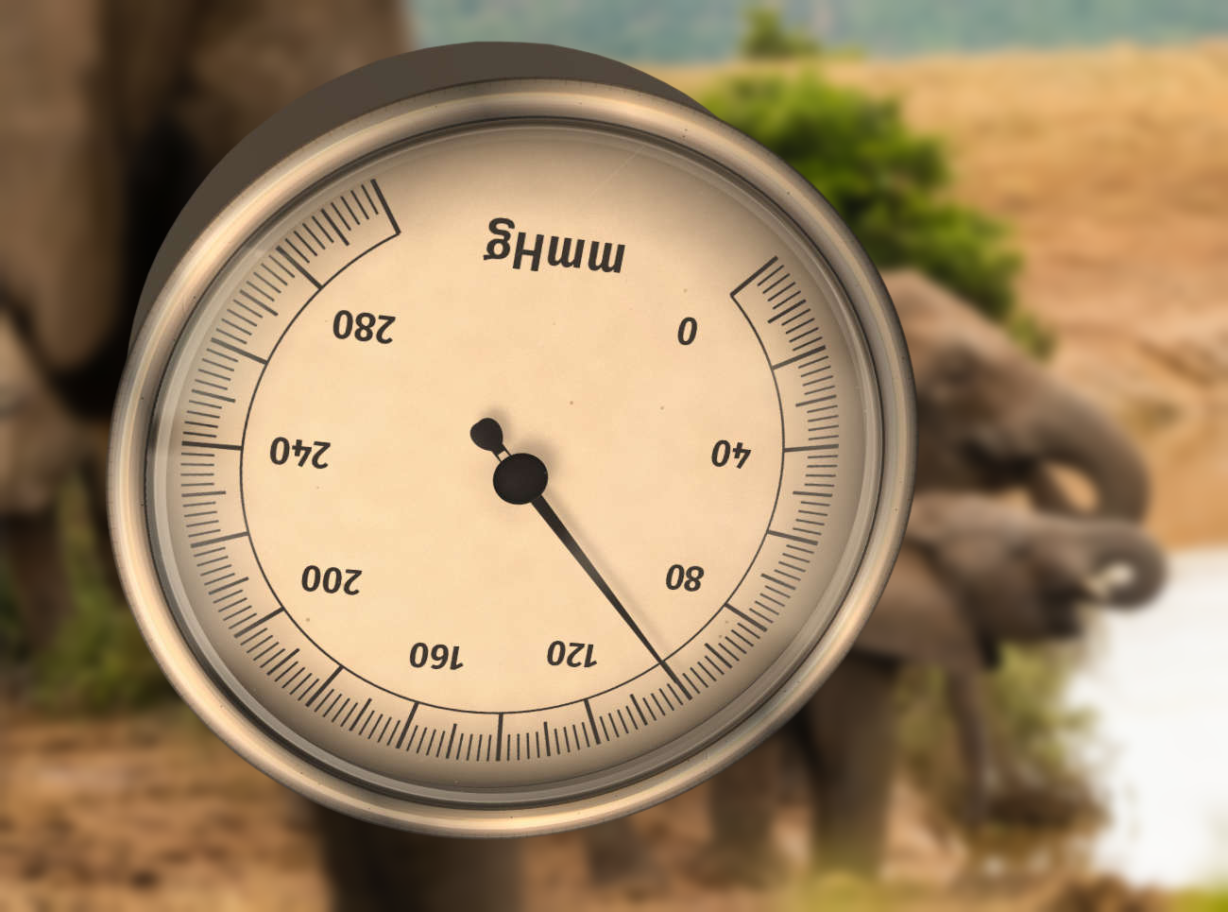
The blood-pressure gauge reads 100; mmHg
